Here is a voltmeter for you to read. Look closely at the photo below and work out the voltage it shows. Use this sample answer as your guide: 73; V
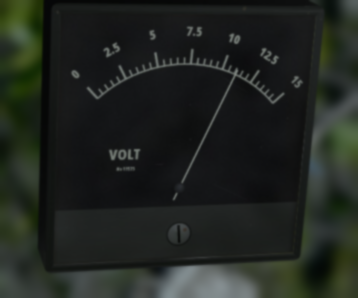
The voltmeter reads 11; V
